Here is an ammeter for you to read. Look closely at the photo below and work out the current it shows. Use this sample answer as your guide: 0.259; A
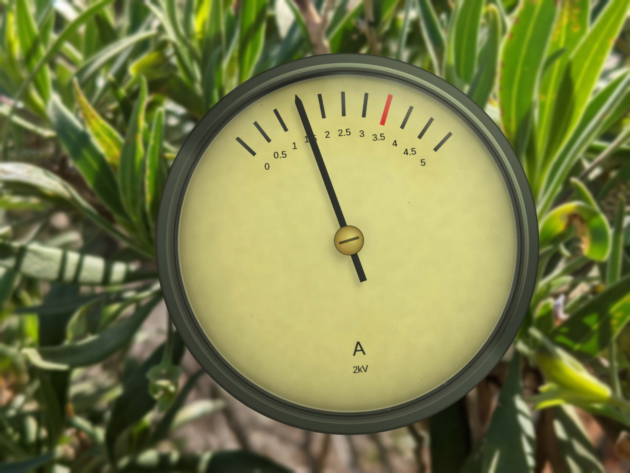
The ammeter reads 1.5; A
